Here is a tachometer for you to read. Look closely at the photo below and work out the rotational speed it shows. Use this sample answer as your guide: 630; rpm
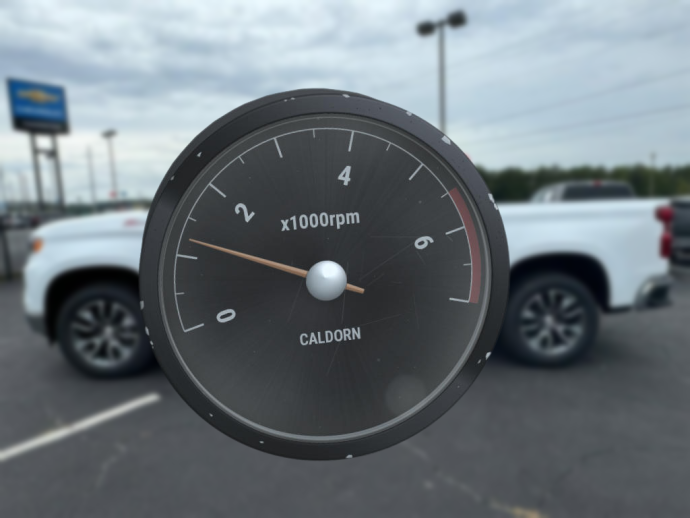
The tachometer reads 1250; rpm
